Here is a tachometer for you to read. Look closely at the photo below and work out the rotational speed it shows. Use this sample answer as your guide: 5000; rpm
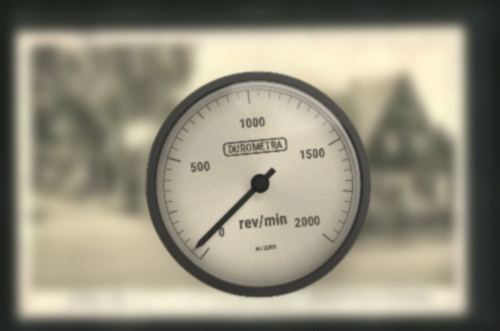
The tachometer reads 50; rpm
